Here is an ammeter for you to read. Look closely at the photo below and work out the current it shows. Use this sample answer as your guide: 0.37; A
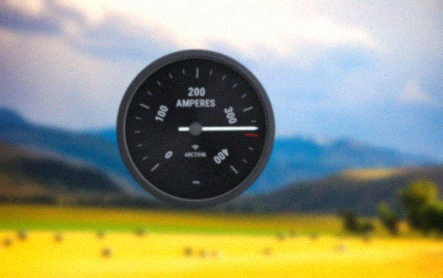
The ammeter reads 330; A
